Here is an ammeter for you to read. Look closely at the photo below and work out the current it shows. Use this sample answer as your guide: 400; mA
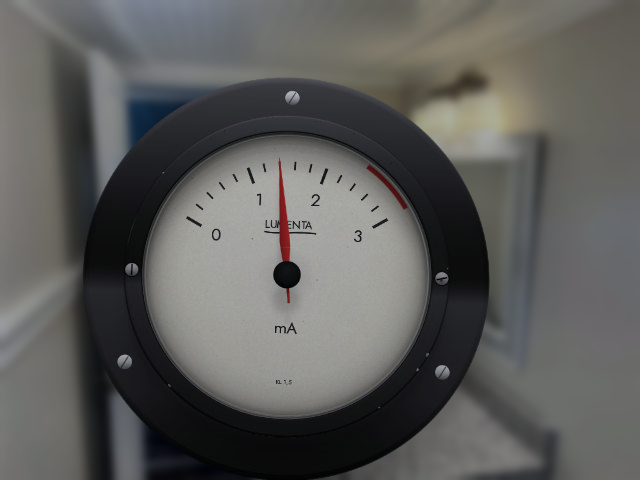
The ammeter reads 1.4; mA
